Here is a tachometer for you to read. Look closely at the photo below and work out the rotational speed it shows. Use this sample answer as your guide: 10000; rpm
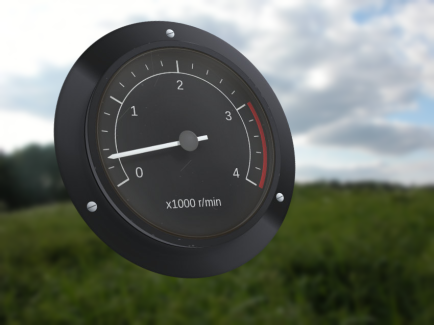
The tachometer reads 300; rpm
